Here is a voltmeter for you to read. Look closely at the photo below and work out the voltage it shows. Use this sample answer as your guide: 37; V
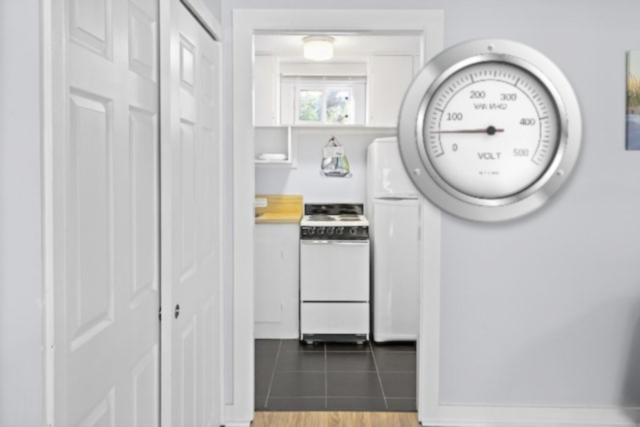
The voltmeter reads 50; V
